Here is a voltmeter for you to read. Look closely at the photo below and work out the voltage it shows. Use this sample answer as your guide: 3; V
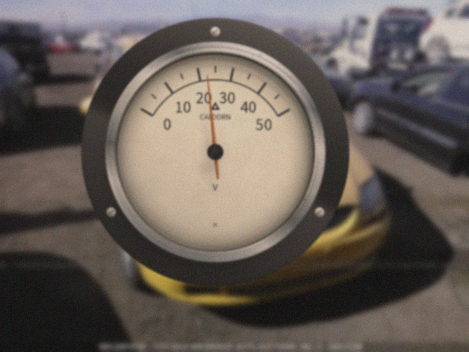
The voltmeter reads 22.5; V
